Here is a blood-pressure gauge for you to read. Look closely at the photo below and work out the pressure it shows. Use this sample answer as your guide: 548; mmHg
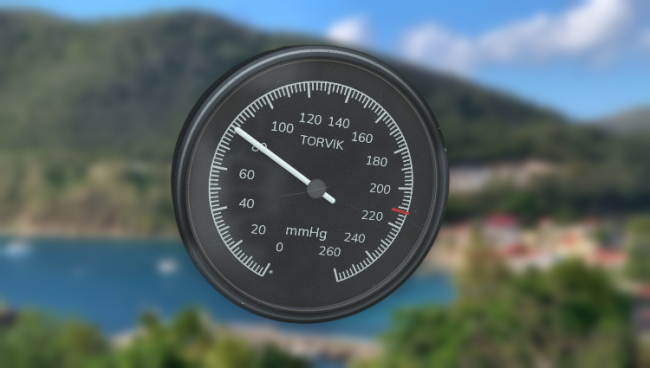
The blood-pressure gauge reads 80; mmHg
